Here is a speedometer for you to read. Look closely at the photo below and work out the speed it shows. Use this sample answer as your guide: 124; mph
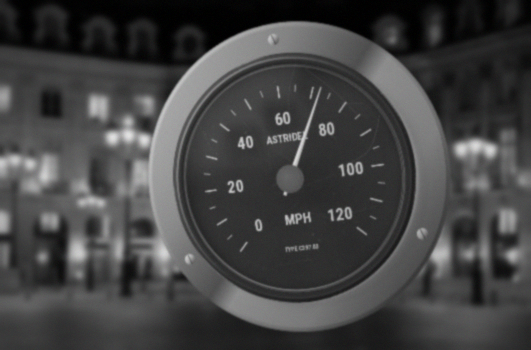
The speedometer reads 72.5; mph
